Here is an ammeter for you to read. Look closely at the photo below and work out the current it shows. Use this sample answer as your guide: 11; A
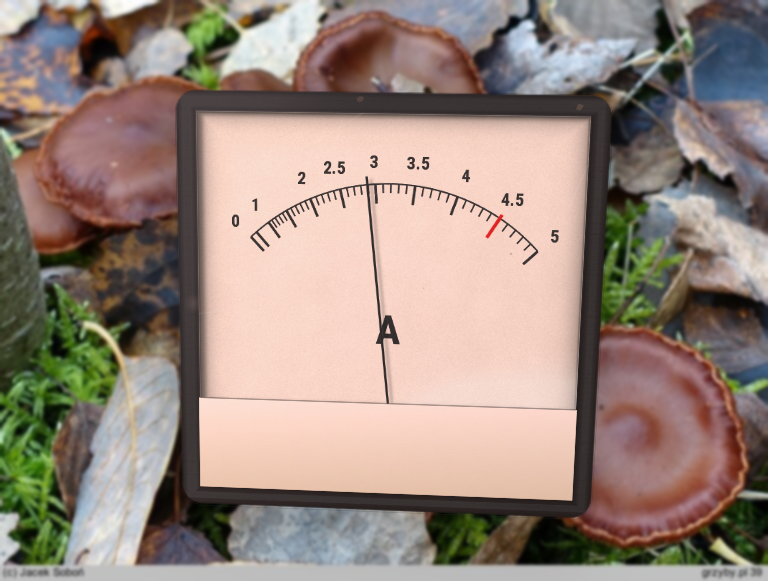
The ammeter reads 2.9; A
